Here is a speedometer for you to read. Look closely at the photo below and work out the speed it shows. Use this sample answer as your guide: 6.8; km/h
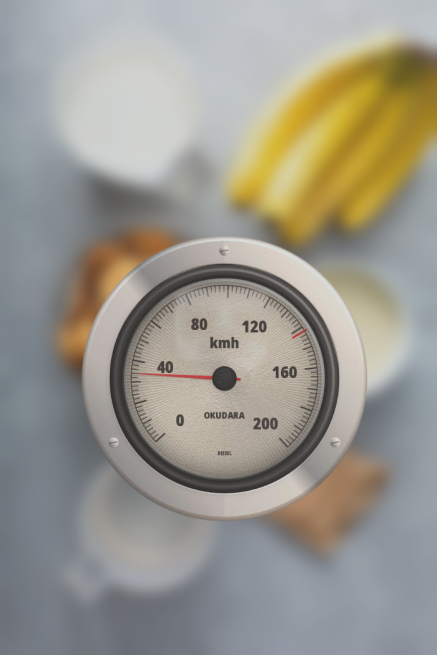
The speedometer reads 34; km/h
